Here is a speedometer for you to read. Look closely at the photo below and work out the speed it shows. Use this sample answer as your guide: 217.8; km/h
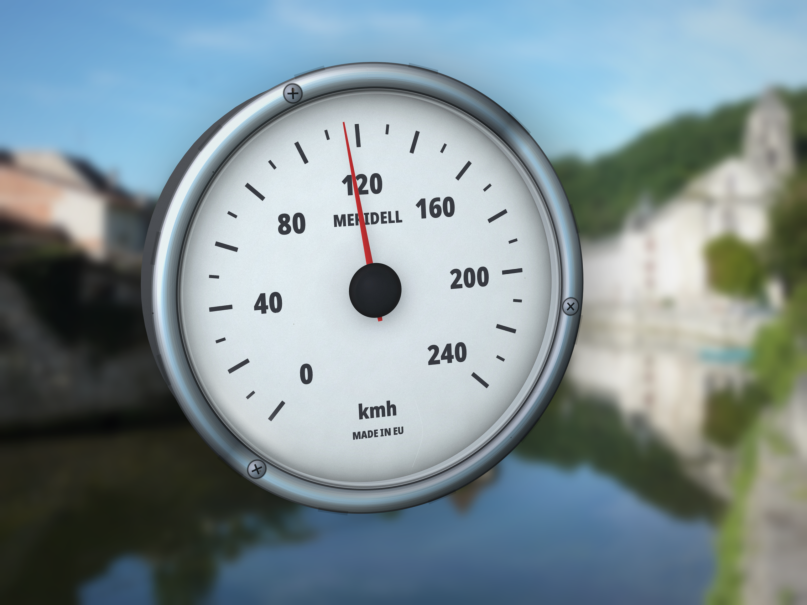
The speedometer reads 115; km/h
